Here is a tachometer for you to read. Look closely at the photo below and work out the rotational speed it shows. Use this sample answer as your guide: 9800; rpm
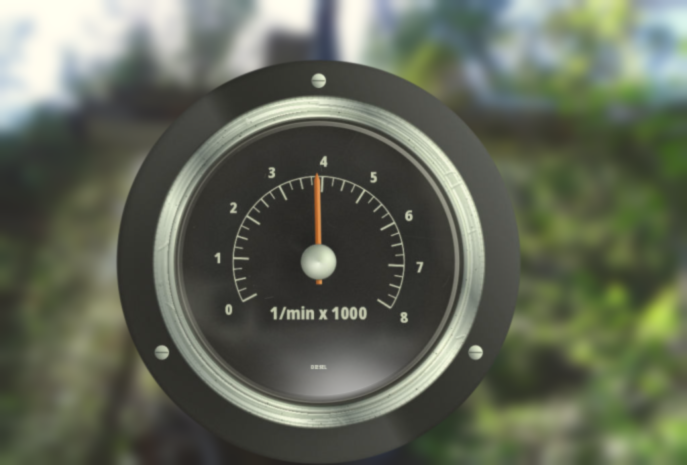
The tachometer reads 3875; rpm
